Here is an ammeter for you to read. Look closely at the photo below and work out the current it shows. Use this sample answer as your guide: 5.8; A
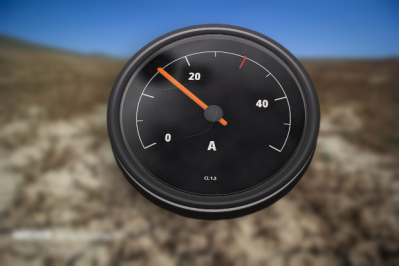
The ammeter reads 15; A
